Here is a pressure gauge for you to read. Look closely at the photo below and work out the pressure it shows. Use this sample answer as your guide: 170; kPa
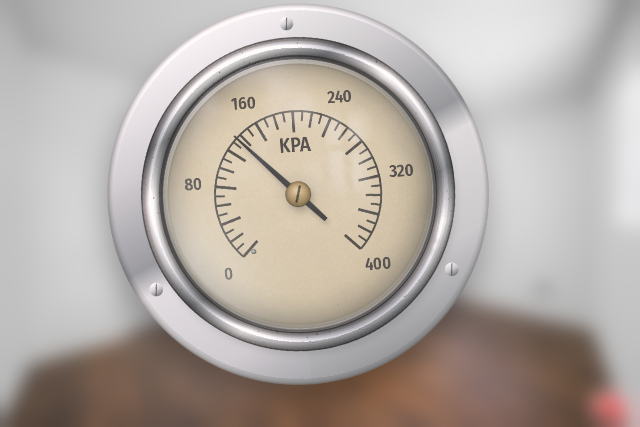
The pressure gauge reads 135; kPa
